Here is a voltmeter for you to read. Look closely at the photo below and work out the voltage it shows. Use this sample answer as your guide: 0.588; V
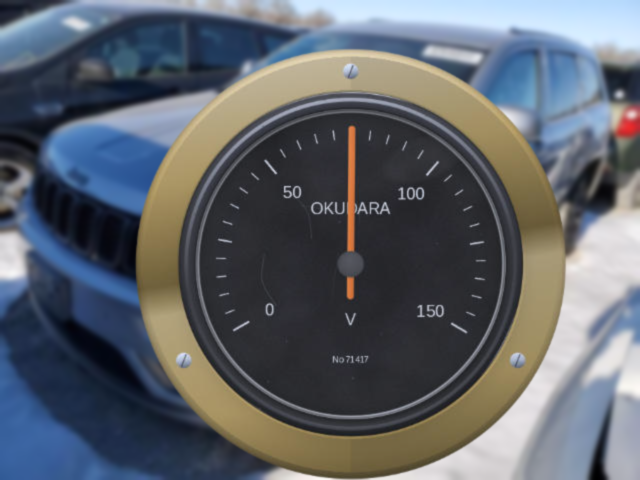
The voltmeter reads 75; V
